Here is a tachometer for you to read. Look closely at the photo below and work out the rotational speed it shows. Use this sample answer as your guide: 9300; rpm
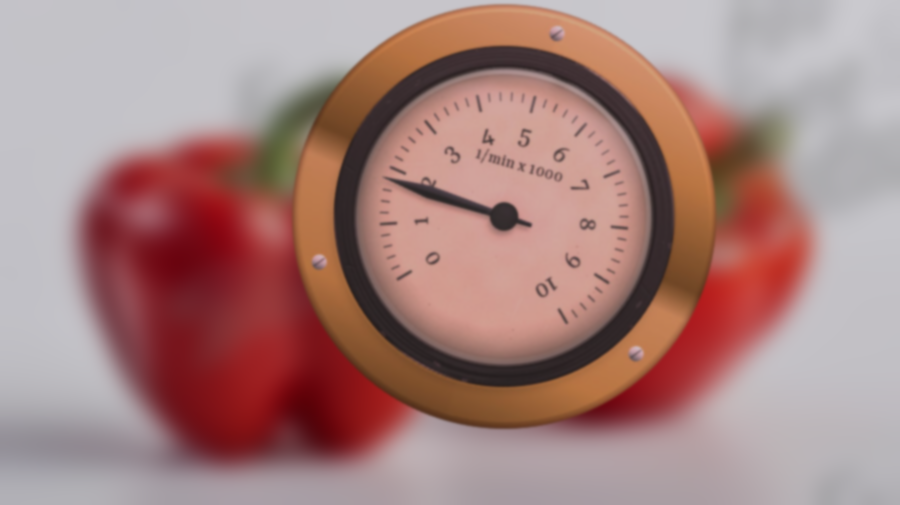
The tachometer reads 1800; rpm
